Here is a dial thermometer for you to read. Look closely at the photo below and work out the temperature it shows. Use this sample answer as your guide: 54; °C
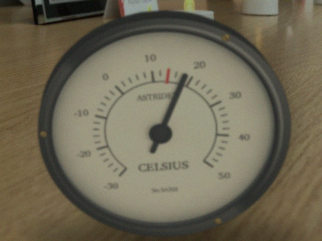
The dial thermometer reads 18; °C
